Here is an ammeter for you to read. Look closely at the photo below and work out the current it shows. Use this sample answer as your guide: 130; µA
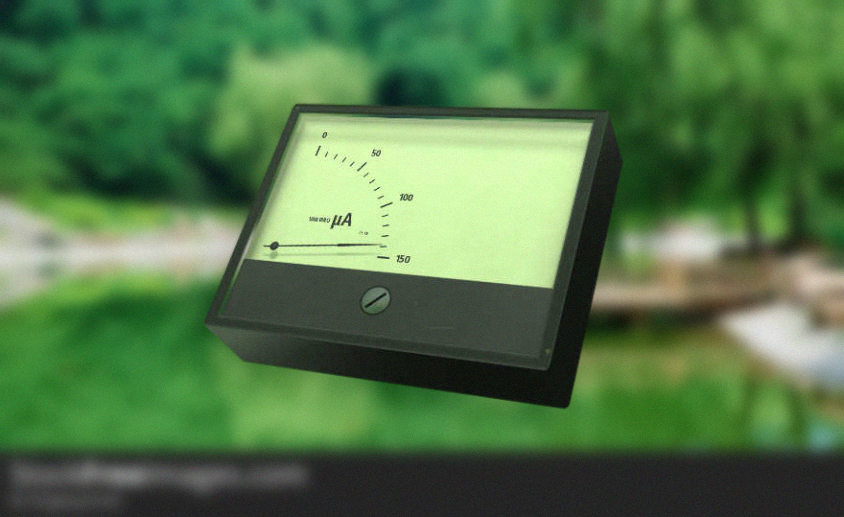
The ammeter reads 140; µA
